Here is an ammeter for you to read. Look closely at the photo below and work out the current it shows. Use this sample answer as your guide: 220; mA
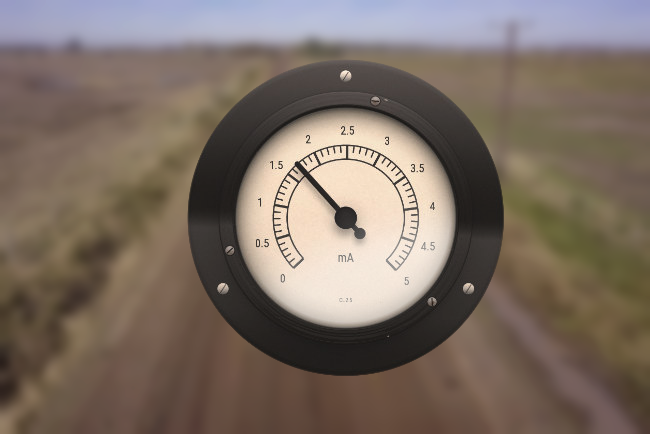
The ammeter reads 1.7; mA
